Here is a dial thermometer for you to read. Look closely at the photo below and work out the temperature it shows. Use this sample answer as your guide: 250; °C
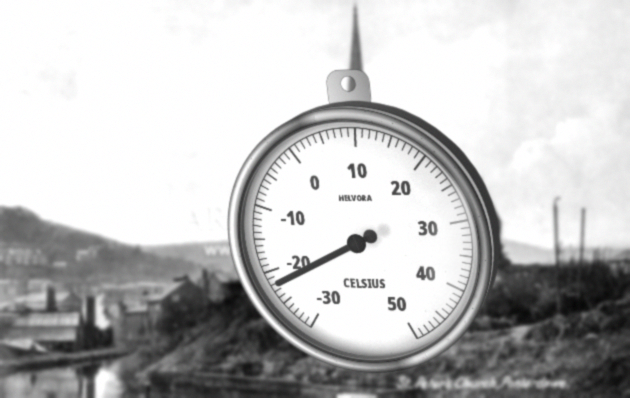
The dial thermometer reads -22; °C
